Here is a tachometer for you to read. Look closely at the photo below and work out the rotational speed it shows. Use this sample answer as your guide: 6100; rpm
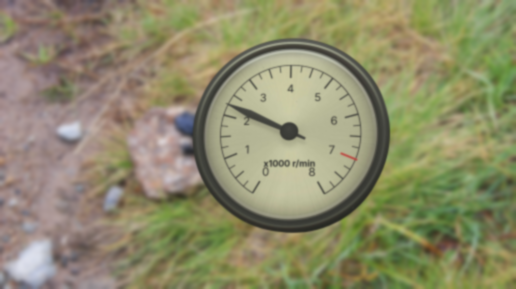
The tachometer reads 2250; rpm
